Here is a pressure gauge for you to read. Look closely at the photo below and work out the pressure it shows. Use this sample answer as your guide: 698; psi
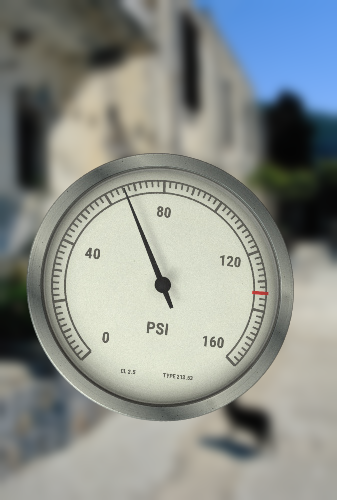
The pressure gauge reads 66; psi
